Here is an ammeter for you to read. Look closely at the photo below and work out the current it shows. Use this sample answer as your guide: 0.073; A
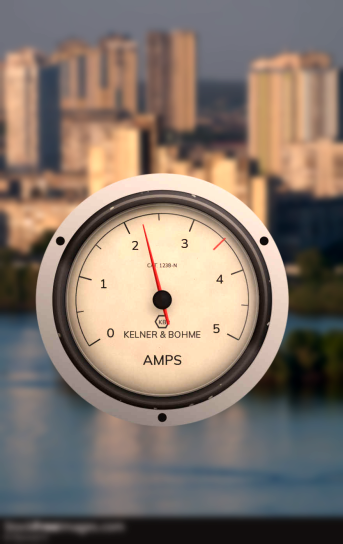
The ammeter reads 2.25; A
